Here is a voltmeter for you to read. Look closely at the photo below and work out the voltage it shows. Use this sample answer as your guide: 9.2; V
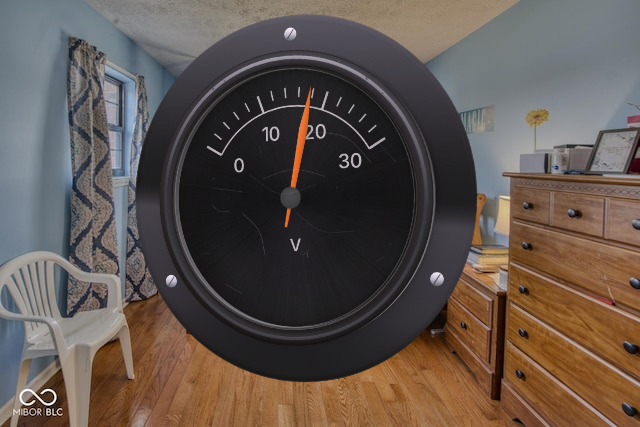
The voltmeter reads 18; V
